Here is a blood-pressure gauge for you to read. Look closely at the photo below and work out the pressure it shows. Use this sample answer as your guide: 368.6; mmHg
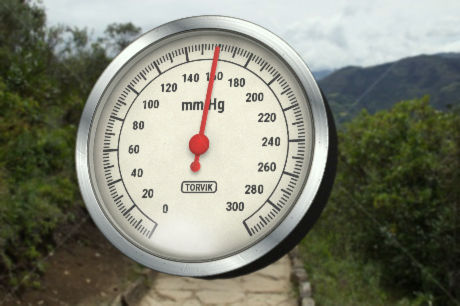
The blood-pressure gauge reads 160; mmHg
